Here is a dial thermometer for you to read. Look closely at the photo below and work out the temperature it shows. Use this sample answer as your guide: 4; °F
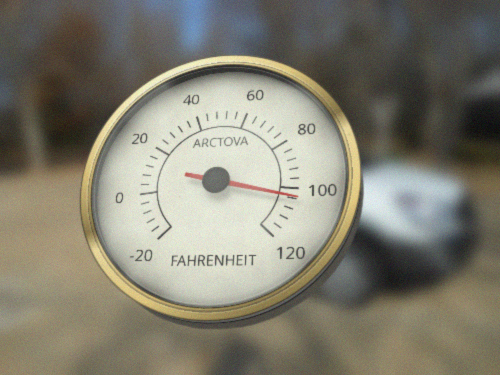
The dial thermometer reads 104; °F
